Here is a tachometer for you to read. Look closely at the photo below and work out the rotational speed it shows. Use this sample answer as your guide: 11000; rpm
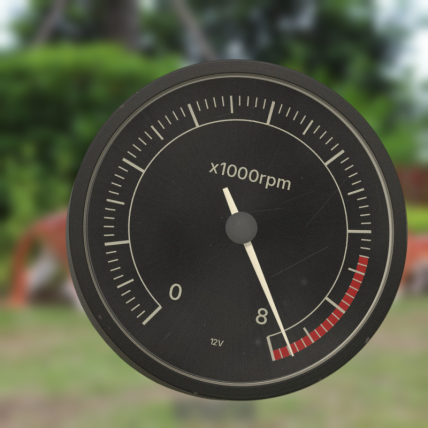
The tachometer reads 7800; rpm
